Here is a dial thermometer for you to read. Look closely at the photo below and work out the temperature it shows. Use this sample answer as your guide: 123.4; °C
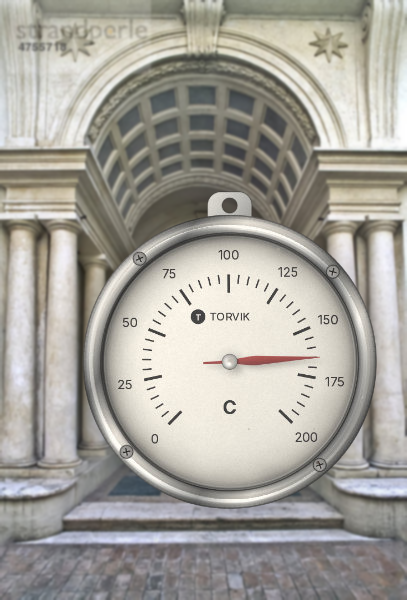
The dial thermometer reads 165; °C
